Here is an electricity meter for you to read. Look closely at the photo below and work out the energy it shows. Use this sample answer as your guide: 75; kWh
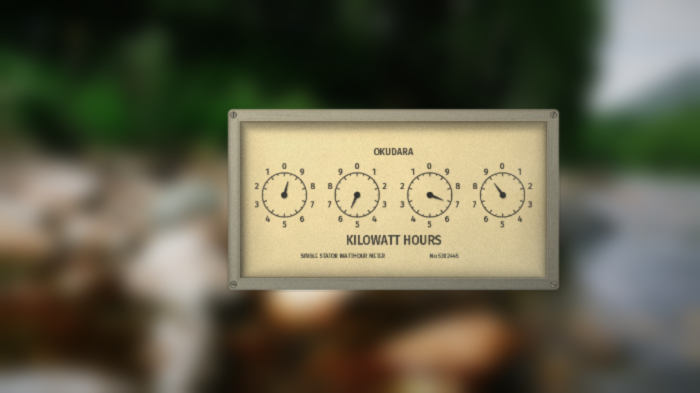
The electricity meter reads 9569; kWh
